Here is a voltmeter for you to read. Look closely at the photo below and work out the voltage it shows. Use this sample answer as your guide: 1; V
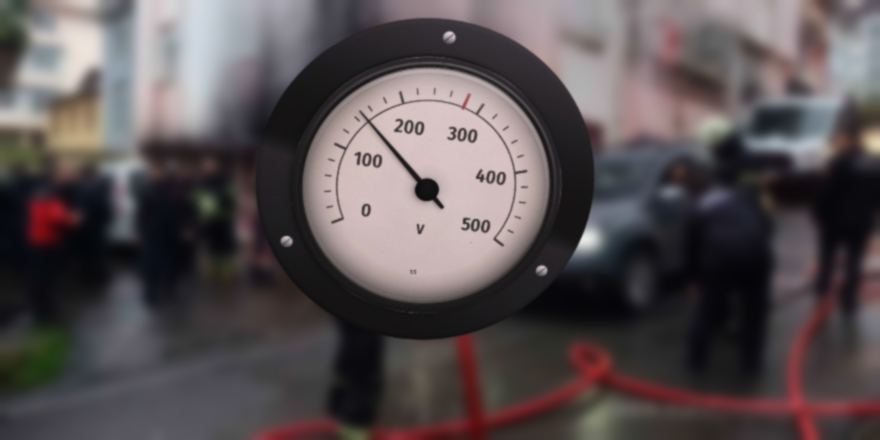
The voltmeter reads 150; V
